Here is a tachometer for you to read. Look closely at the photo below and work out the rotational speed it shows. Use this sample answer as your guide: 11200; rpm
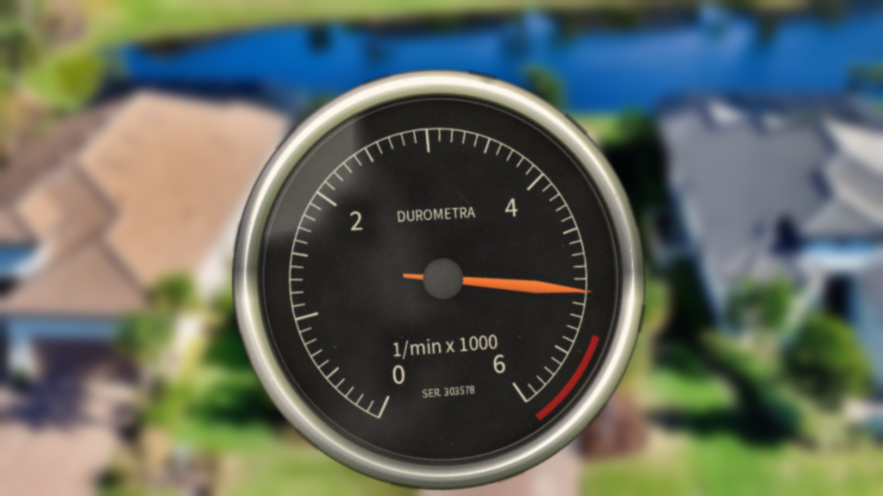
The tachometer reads 5000; rpm
